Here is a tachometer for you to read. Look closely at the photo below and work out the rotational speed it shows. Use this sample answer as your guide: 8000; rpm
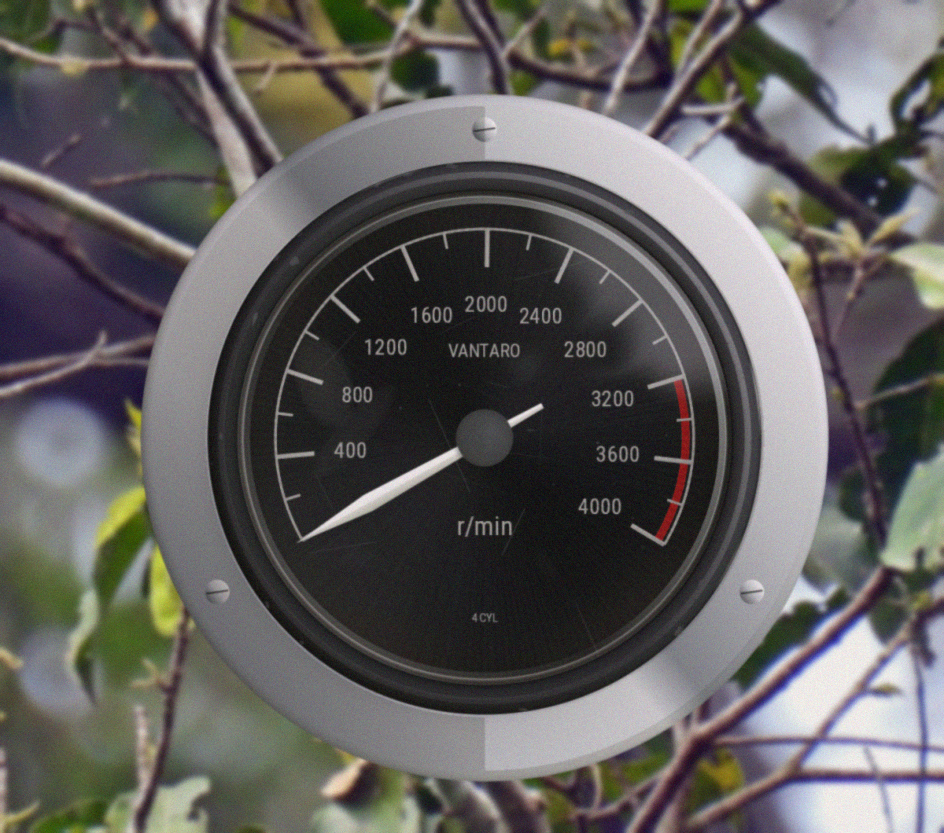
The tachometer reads 0; rpm
